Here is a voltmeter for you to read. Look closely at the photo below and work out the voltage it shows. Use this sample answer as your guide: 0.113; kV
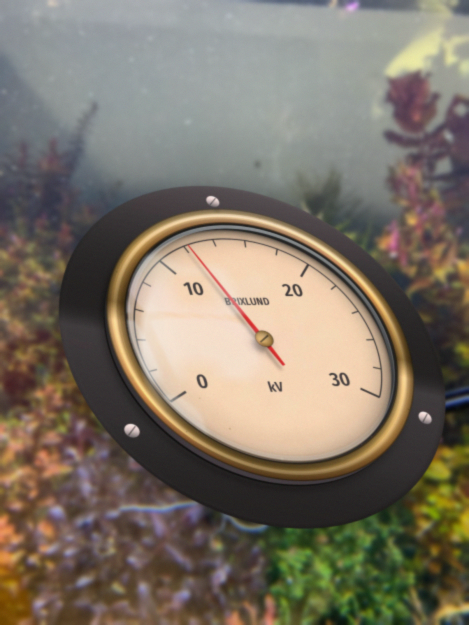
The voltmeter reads 12; kV
